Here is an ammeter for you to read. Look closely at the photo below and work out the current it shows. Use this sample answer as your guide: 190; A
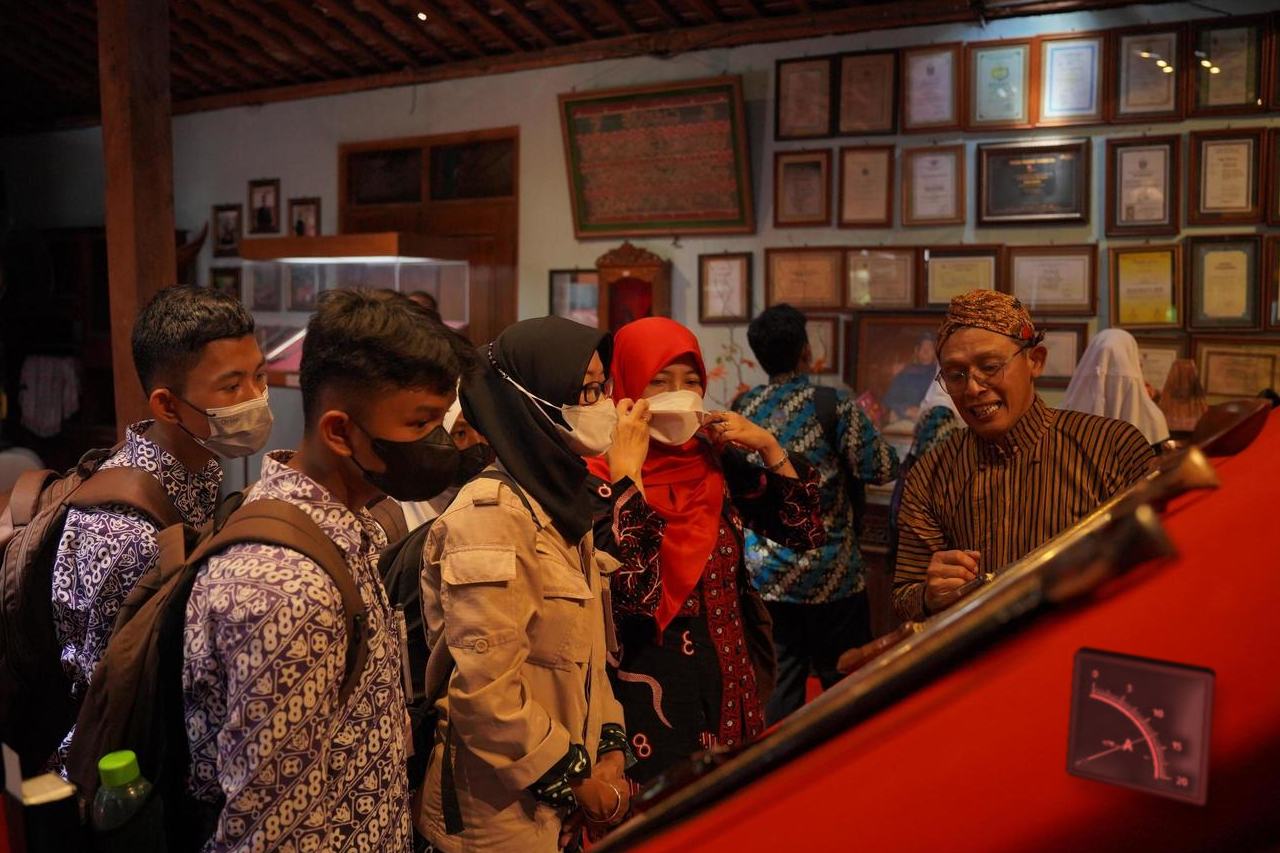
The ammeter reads 12.5; A
